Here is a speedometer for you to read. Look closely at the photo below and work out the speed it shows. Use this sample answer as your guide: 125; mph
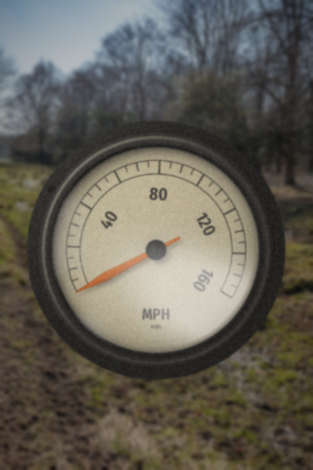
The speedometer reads 0; mph
